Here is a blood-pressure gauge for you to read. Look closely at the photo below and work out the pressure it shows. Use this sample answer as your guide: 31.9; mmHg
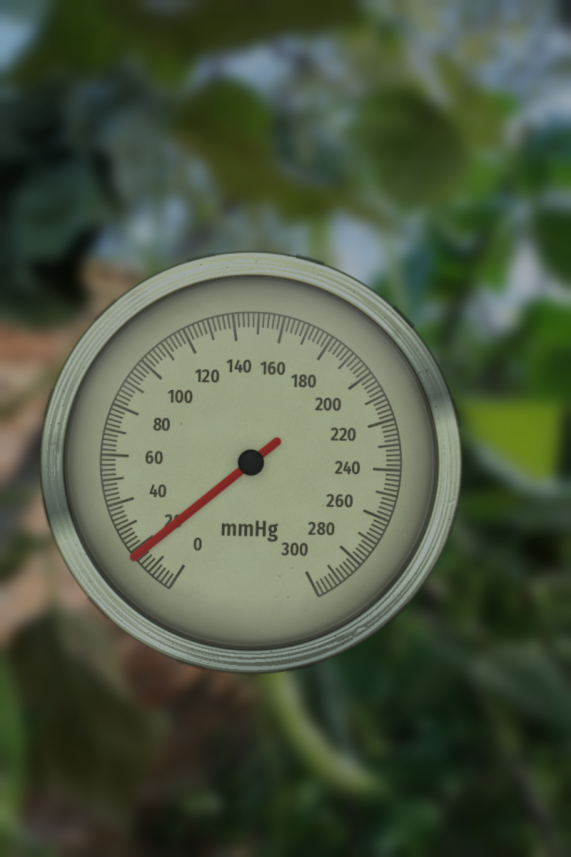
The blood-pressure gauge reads 18; mmHg
